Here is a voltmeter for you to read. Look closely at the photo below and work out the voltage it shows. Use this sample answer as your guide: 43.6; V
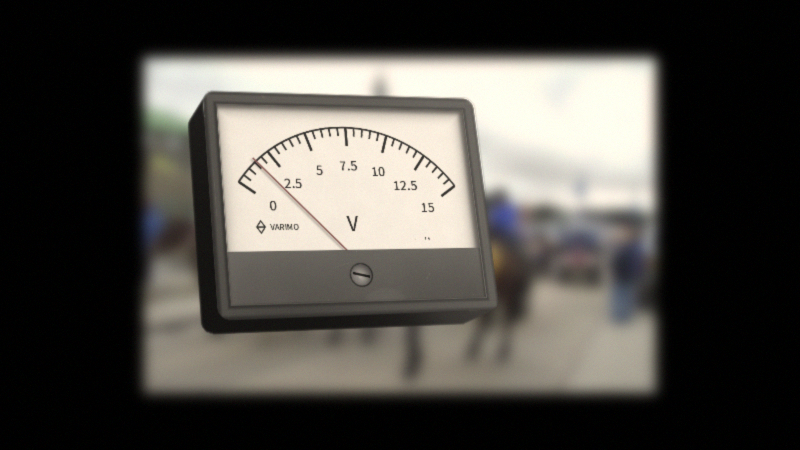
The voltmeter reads 1.5; V
